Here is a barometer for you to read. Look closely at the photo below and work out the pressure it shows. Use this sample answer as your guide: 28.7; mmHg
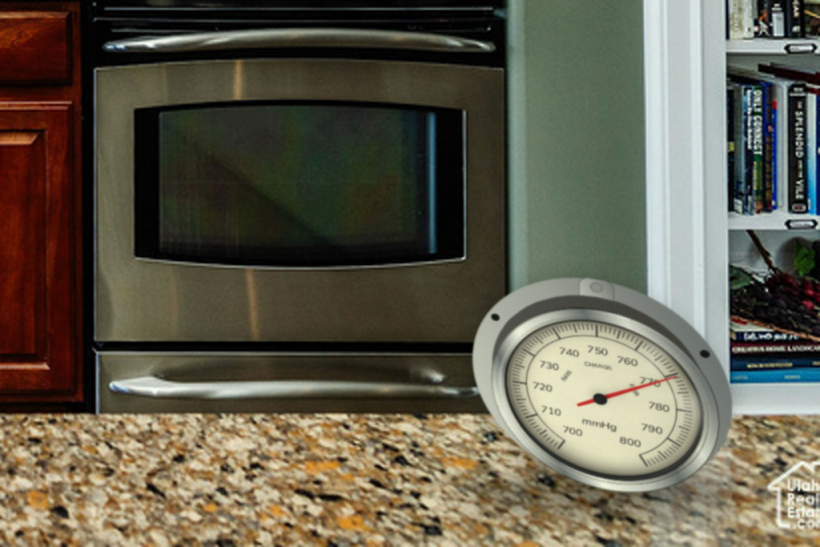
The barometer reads 770; mmHg
